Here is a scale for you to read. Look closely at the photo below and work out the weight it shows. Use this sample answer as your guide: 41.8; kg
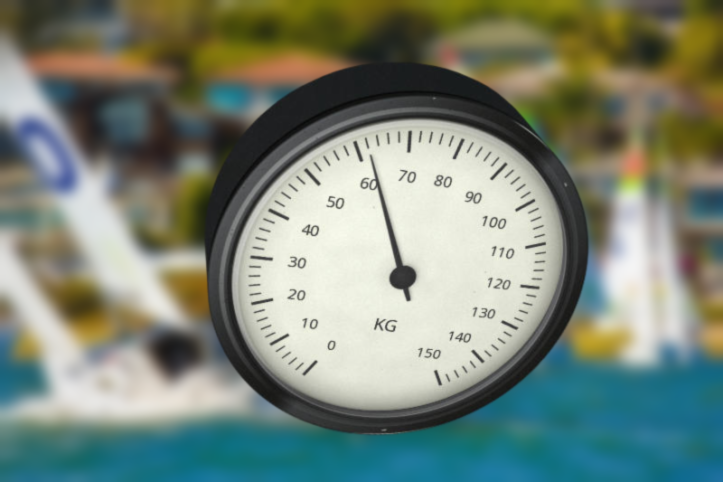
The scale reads 62; kg
